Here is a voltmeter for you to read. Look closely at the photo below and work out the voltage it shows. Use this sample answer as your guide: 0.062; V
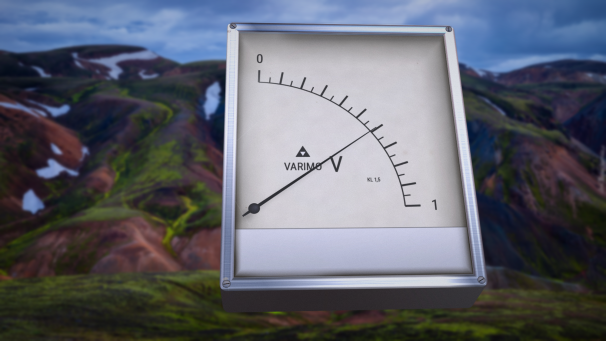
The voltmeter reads 0.6; V
